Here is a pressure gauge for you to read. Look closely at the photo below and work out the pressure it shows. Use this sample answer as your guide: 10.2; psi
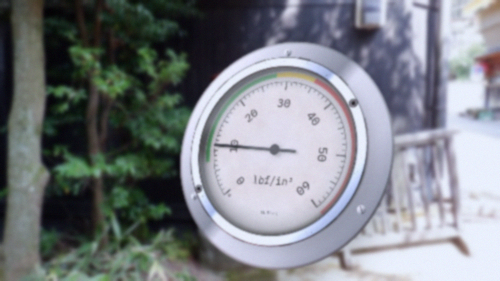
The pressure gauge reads 10; psi
